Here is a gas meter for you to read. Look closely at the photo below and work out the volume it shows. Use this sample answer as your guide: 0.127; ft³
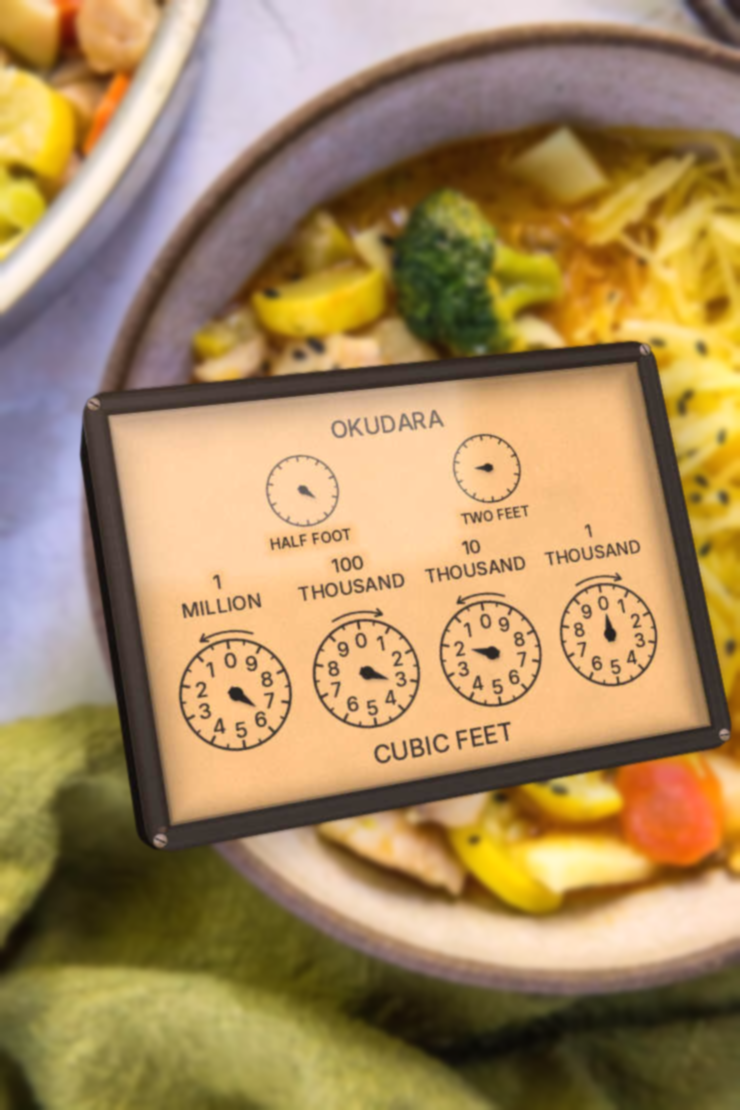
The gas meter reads 632000; ft³
